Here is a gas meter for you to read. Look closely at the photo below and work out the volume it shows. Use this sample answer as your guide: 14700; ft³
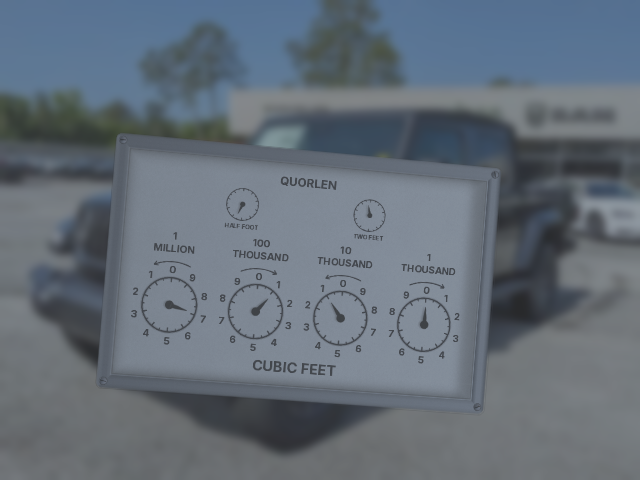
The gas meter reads 711000; ft³
